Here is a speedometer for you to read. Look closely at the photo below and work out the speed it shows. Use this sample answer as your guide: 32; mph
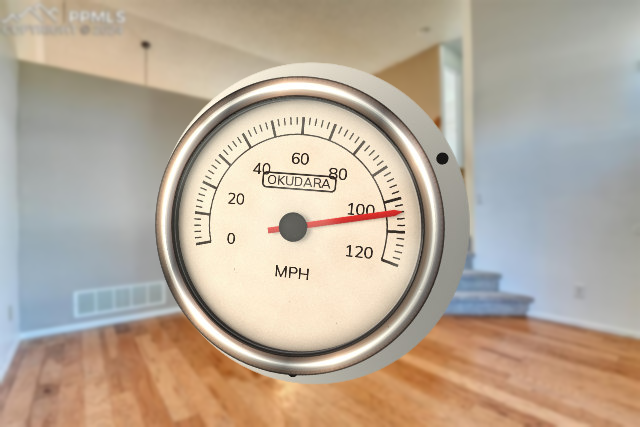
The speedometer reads 104; mph
